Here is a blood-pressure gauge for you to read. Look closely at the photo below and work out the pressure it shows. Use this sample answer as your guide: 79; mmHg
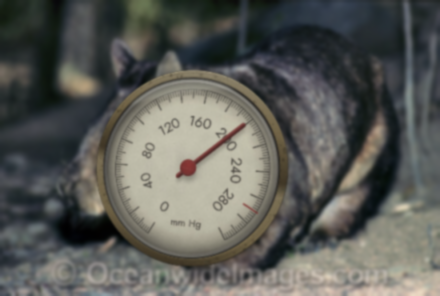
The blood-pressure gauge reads 200; mmHg
